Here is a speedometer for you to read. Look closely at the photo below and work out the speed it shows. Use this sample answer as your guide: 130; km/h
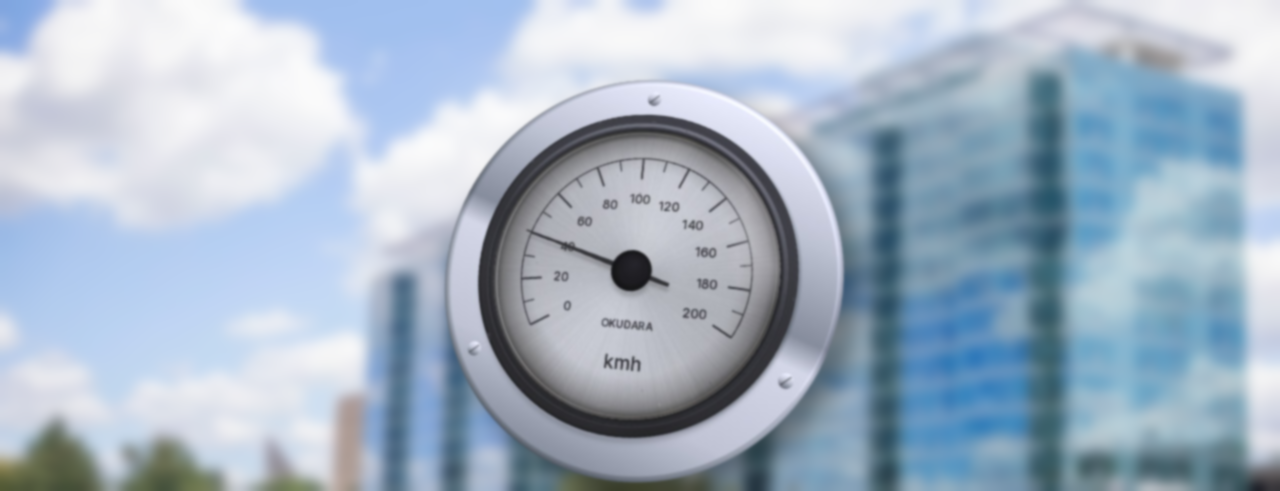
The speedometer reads 40; km/h
